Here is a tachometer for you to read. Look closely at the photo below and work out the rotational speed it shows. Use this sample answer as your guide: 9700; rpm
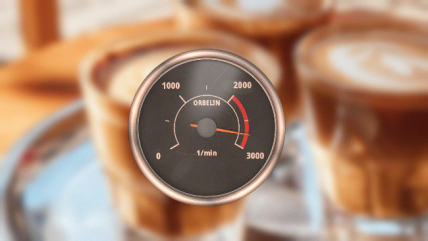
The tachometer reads 2750; rpm
